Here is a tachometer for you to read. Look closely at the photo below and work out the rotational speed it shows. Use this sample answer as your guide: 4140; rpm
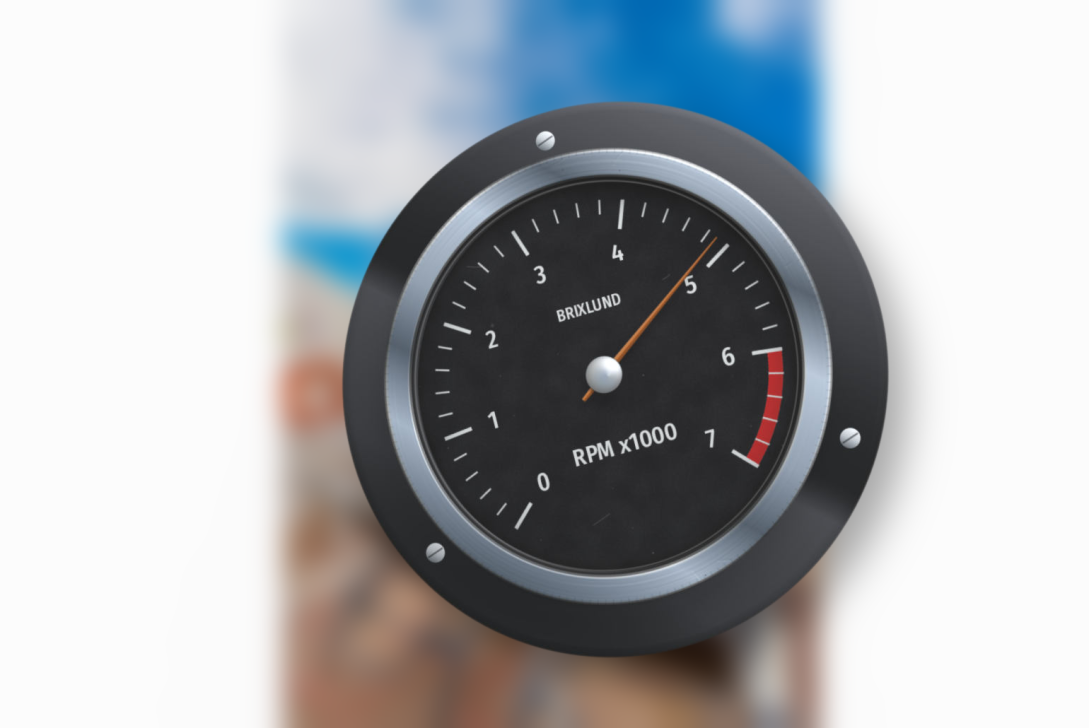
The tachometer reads 4900; rpm
